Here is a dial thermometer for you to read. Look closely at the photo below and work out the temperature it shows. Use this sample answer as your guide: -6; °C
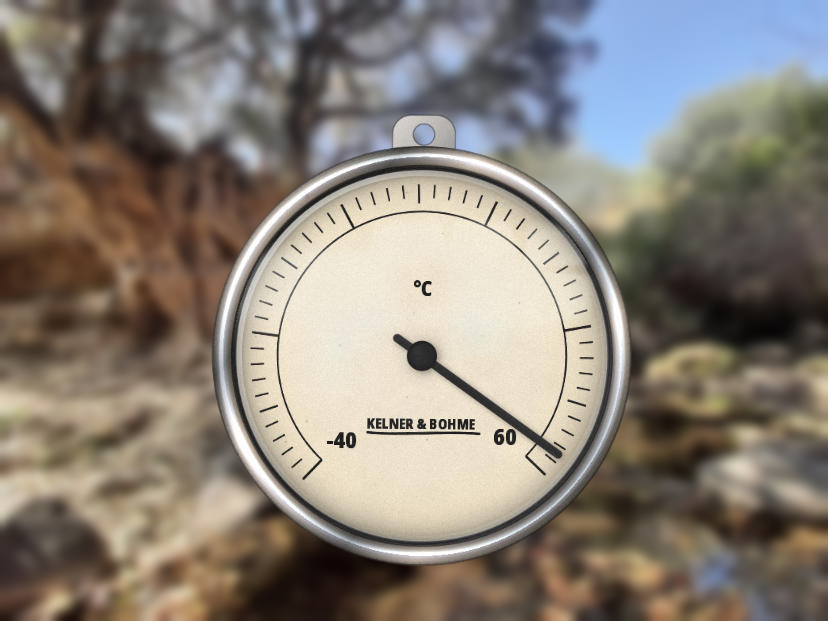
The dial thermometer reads 57; °C
